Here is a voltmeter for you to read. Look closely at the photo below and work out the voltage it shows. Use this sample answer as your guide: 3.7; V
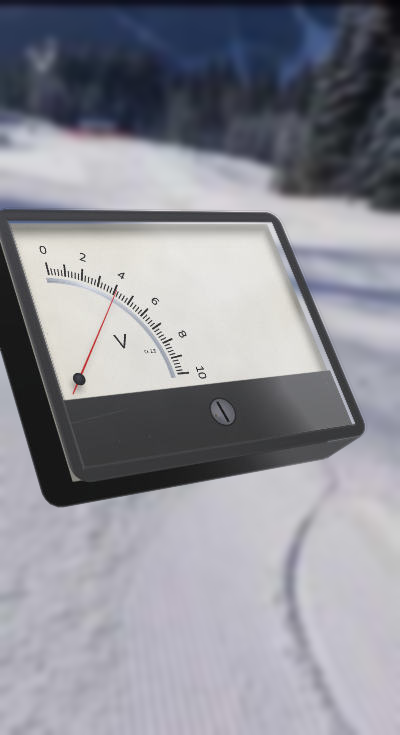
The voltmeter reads 4; V
